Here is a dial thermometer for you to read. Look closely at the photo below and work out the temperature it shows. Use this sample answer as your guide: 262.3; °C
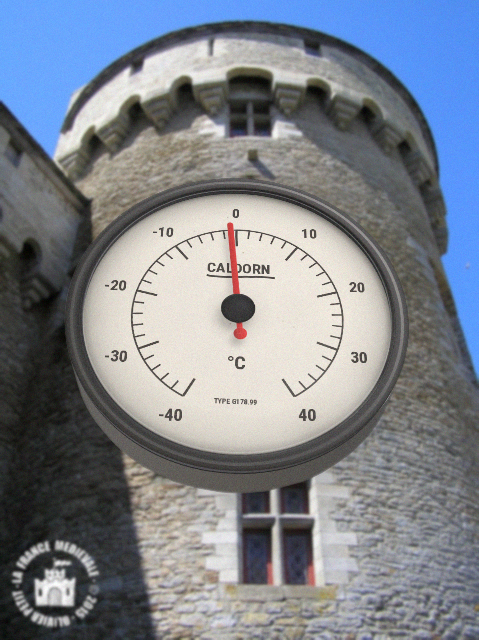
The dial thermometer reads -1; °C
